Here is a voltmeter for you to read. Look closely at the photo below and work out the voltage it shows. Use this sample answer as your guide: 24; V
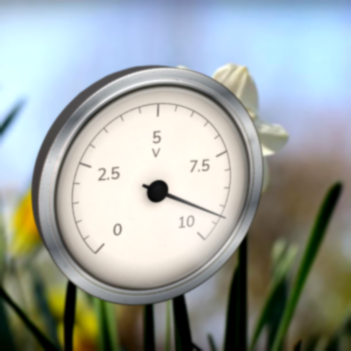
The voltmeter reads 9.25; V
